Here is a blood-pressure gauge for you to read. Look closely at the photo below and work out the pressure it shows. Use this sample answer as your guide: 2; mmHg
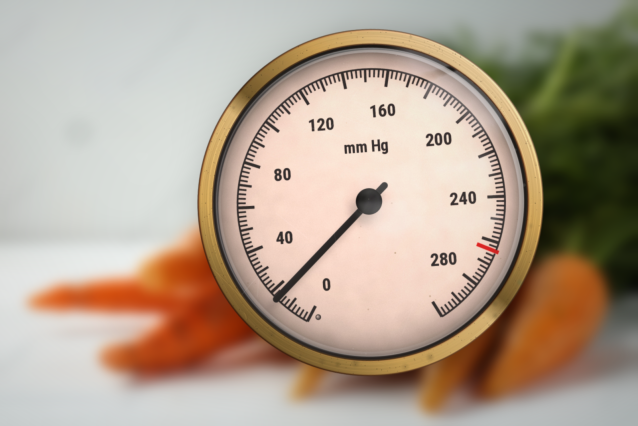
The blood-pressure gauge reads 16; mmHg
